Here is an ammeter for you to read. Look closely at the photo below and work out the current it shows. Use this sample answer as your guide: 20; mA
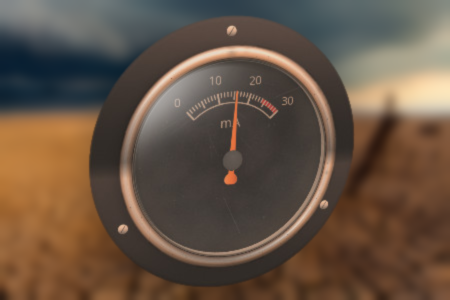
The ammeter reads 15; mA
